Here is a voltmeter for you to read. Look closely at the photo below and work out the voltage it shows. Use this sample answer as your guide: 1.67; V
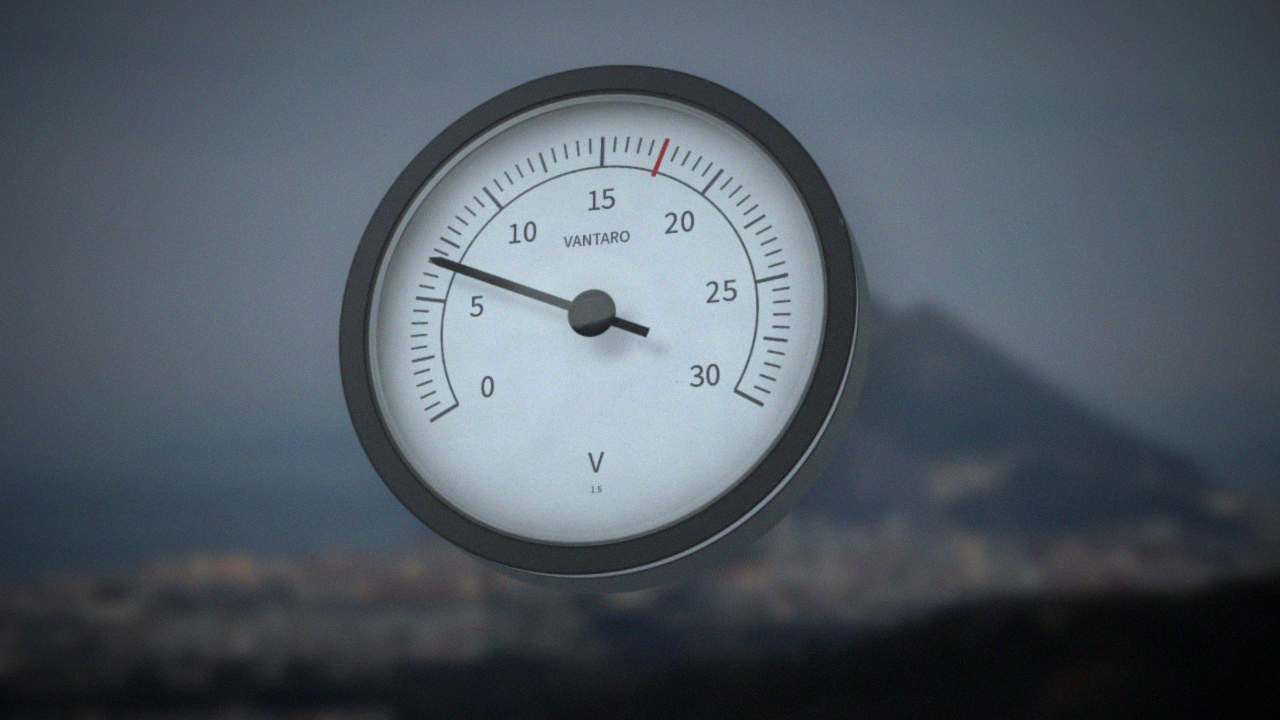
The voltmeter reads 6.5; V
